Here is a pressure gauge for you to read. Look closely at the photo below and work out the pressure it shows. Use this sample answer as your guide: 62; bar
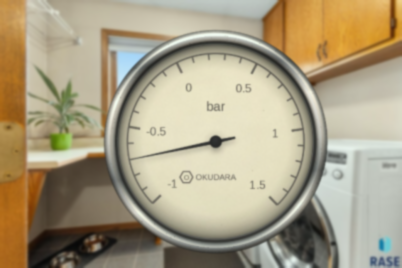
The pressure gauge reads -0.7; bar
